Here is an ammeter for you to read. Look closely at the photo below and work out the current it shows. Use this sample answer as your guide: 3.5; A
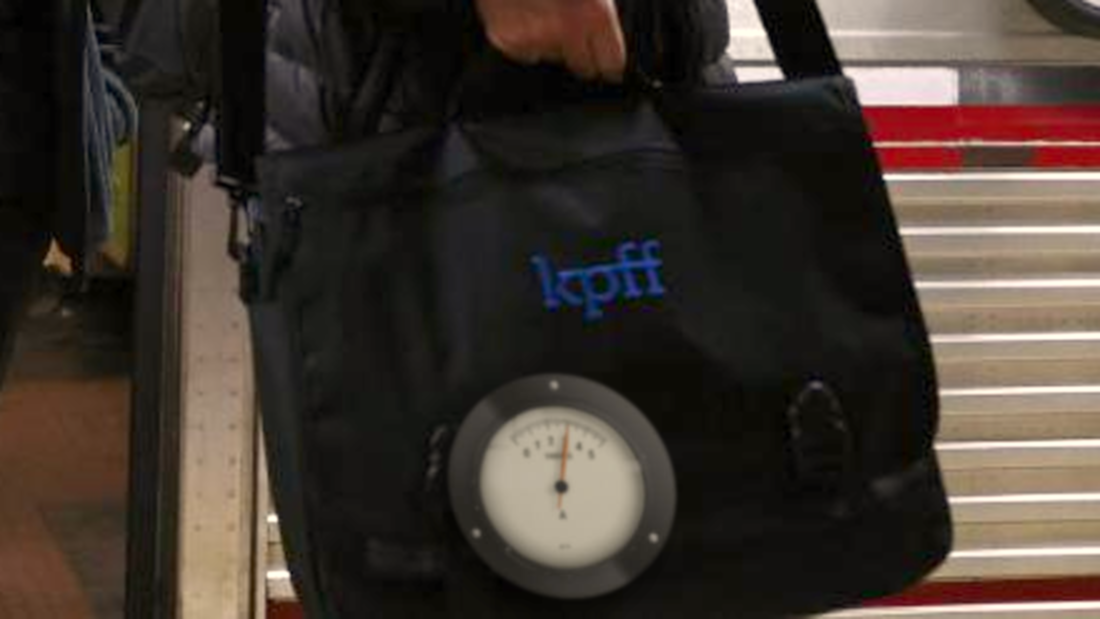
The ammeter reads 3; A
